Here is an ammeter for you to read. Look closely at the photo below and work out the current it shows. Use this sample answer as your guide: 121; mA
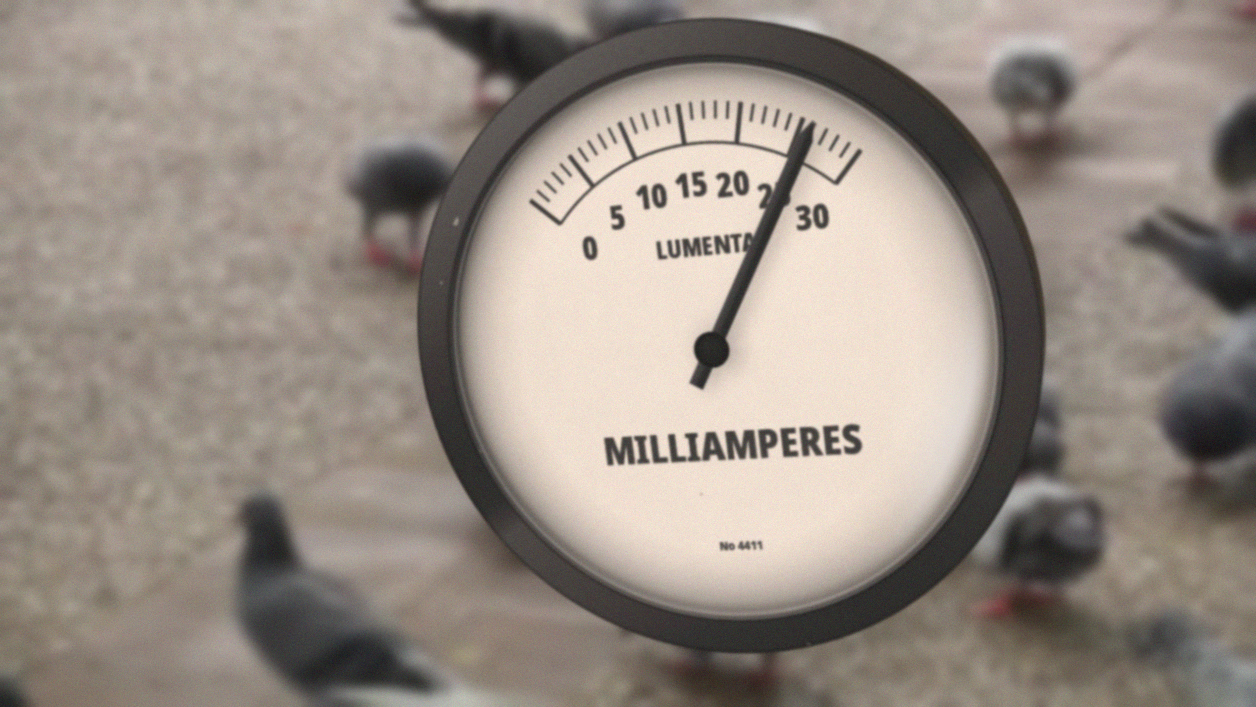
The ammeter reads 26; mA
